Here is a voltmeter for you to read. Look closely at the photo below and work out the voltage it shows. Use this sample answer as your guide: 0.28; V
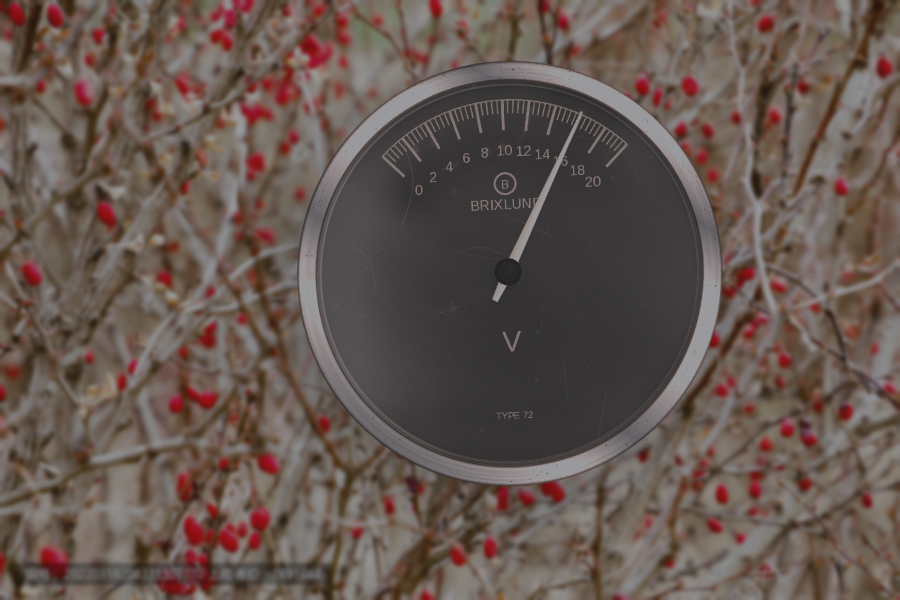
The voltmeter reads 16; V
